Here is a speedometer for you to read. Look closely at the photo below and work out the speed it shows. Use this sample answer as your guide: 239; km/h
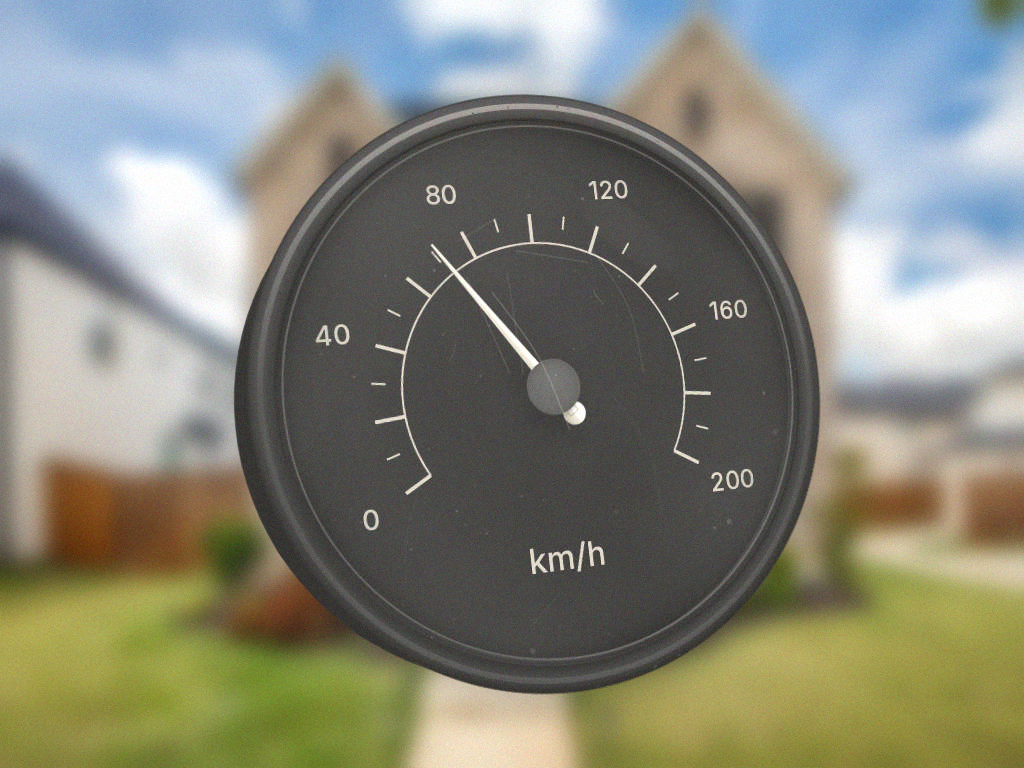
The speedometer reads 70; km/h
